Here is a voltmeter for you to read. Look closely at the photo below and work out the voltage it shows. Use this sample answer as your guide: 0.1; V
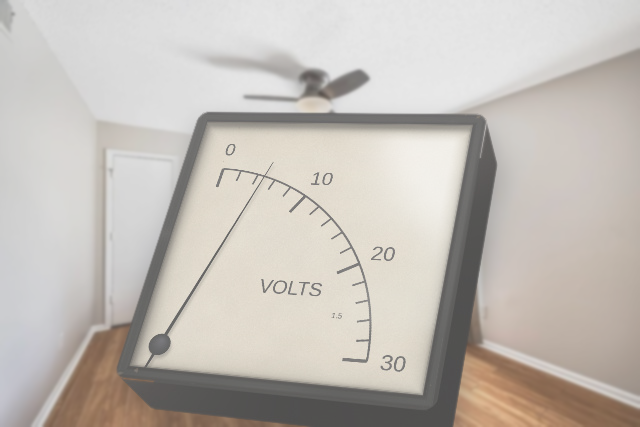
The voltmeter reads 5; V
